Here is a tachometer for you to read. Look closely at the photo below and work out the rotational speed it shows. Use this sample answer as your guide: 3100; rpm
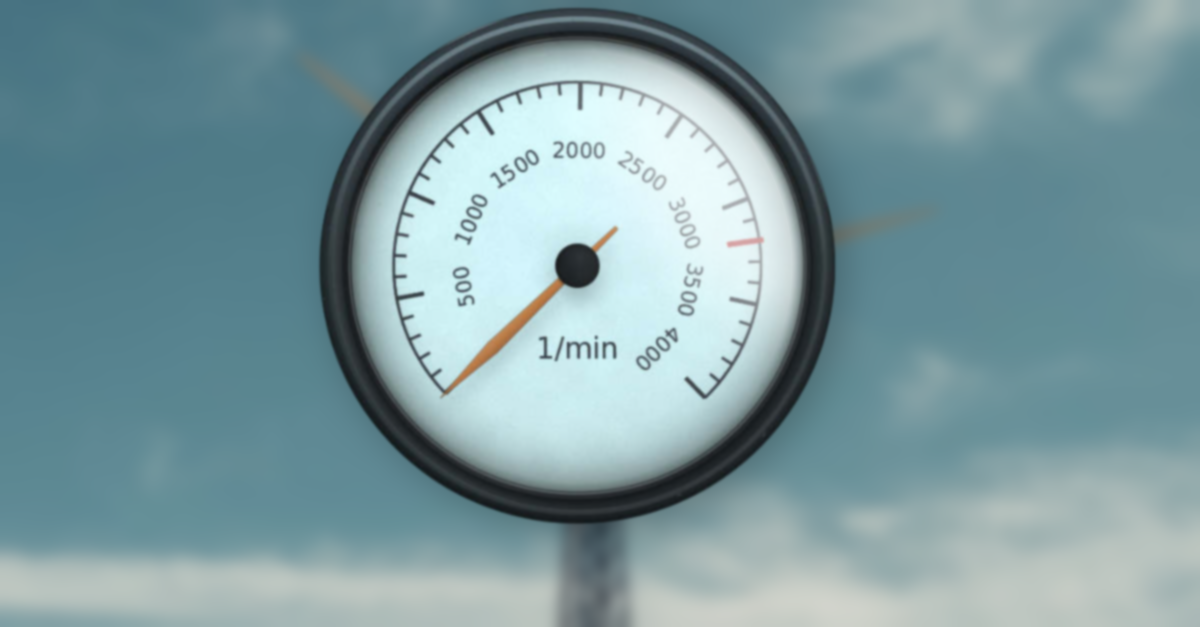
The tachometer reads 0; rpm
